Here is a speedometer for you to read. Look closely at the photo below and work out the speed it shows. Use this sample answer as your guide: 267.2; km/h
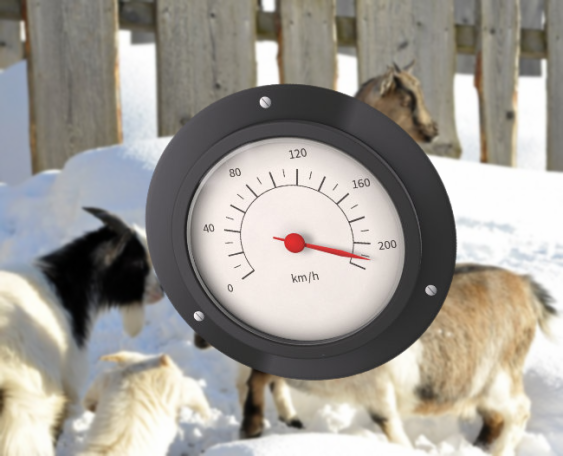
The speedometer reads 210; km/h
